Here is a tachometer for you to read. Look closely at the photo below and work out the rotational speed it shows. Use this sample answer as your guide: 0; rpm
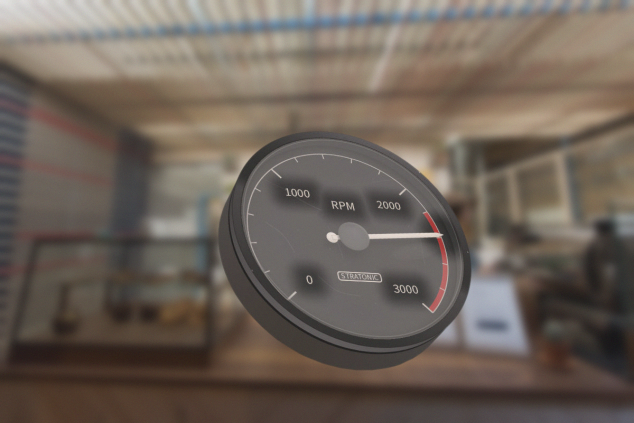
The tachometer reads 2400; rpm
